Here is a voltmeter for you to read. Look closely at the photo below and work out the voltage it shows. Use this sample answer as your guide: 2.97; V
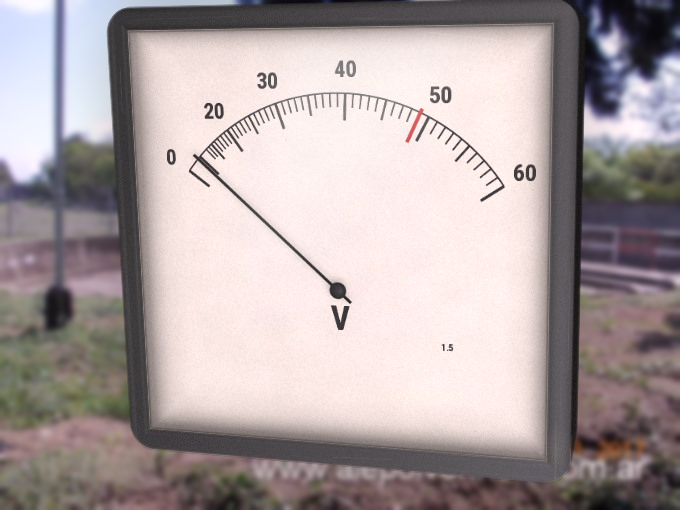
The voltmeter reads 10; V
